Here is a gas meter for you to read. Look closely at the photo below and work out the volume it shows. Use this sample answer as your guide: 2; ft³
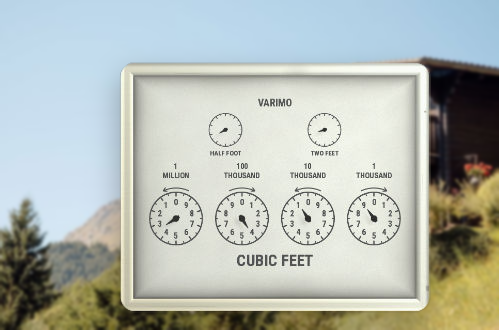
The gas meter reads 340900; ft³
